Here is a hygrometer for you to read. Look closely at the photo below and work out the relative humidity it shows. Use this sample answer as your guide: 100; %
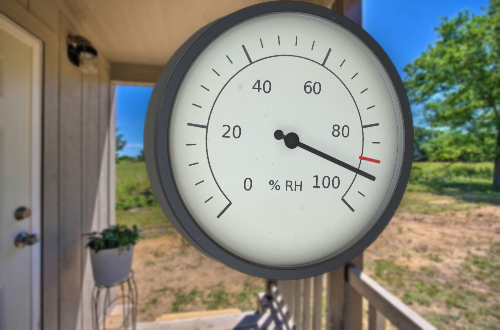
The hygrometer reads 92; %
